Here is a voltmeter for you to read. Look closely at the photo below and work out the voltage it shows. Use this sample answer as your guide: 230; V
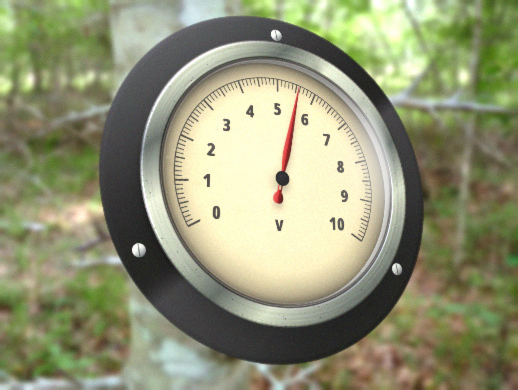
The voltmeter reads 5.5; V
